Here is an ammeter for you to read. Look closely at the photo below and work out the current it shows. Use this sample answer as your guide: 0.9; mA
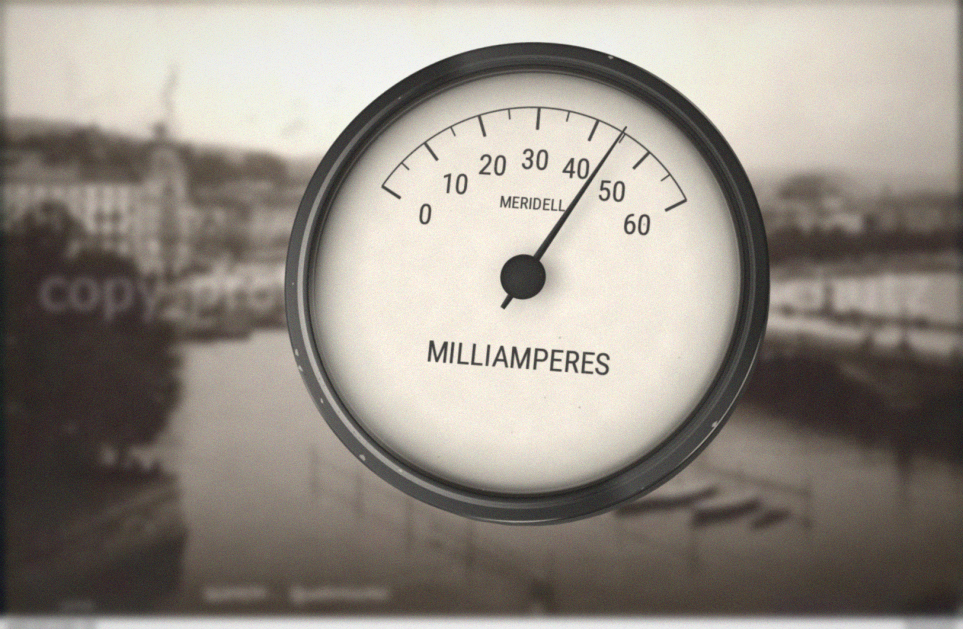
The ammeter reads 45; mA
